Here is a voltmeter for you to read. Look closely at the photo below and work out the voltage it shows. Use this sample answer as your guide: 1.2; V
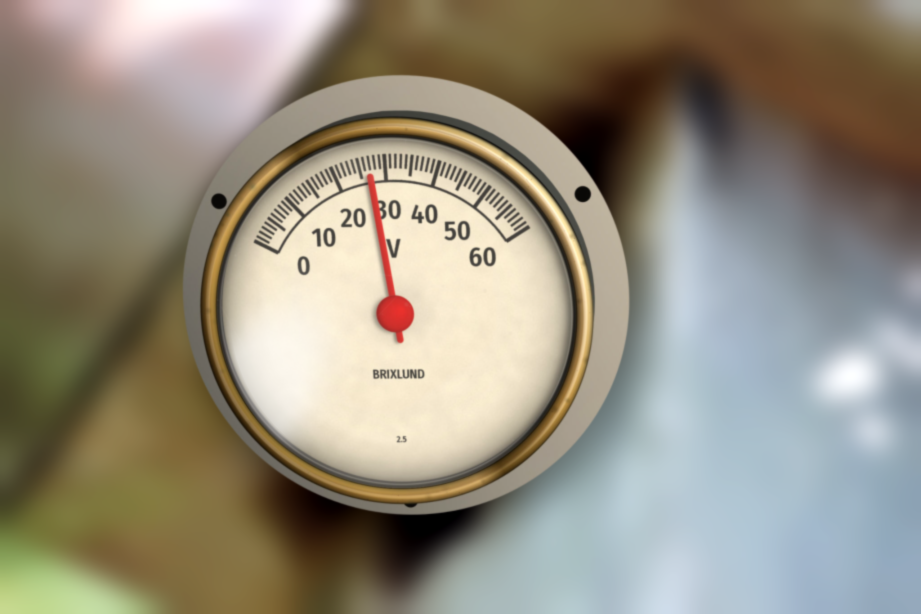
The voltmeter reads 27; V
